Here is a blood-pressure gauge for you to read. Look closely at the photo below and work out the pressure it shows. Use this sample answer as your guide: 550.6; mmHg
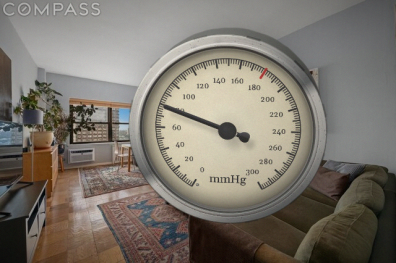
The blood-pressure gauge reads 80; mmHg
